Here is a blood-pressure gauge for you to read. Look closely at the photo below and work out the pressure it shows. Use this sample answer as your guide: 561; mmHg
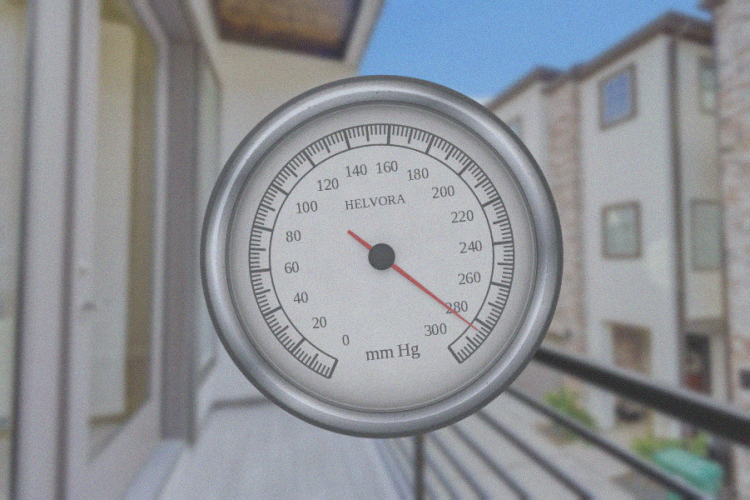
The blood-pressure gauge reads 284; mmHg
